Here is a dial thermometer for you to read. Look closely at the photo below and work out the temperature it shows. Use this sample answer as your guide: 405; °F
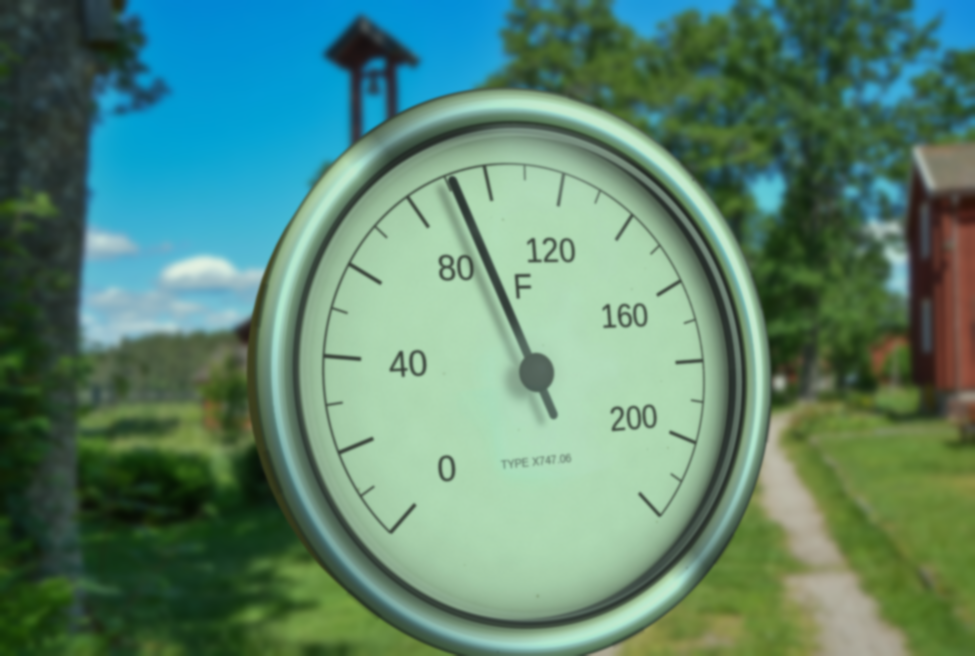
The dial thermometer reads 90; °F
